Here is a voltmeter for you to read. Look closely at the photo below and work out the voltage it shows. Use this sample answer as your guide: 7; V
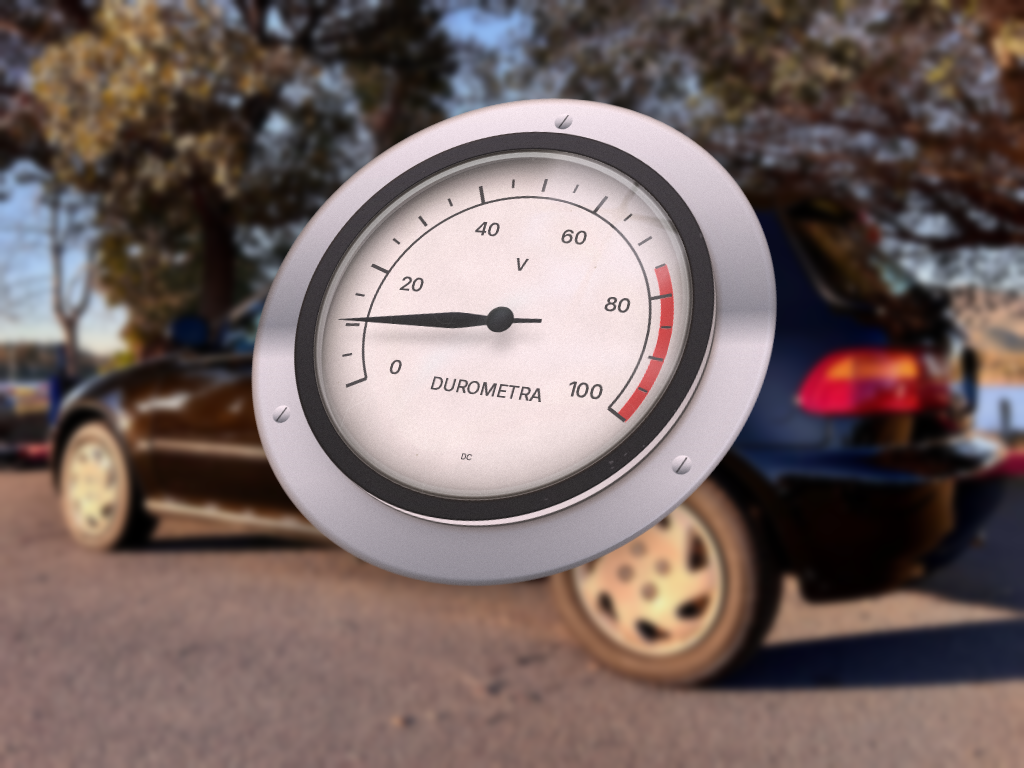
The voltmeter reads 10; V
